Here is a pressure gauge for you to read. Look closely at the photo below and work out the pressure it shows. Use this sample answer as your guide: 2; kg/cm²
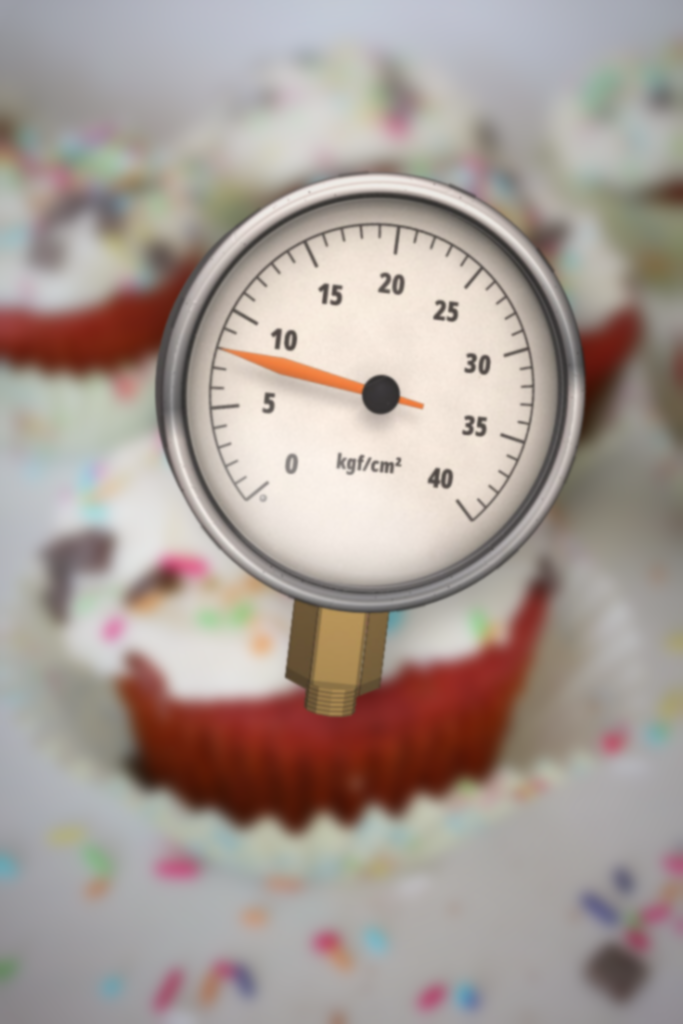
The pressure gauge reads 8; kg/cm²
